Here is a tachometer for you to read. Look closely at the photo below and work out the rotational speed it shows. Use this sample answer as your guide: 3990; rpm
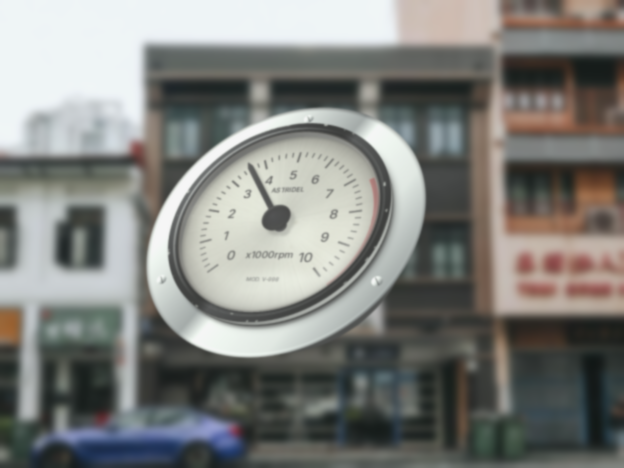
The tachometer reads 3600; rpm
